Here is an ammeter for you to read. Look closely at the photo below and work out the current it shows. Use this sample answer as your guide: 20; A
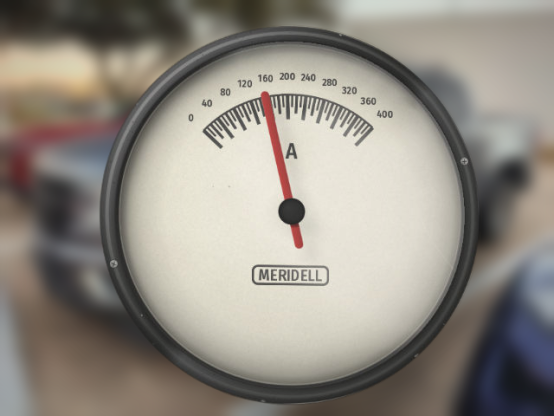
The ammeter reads 150; A
